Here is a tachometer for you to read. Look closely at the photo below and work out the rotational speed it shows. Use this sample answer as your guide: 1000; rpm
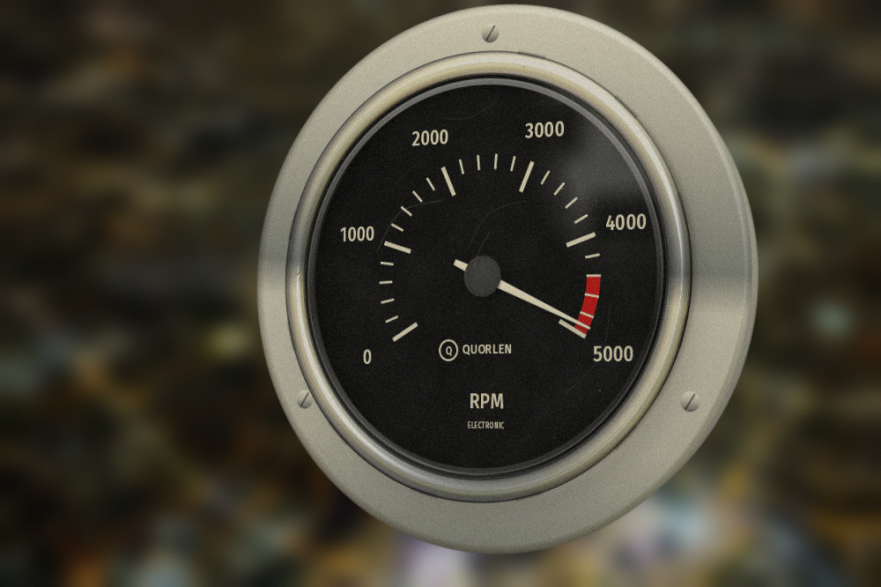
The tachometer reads 4900; rpm
